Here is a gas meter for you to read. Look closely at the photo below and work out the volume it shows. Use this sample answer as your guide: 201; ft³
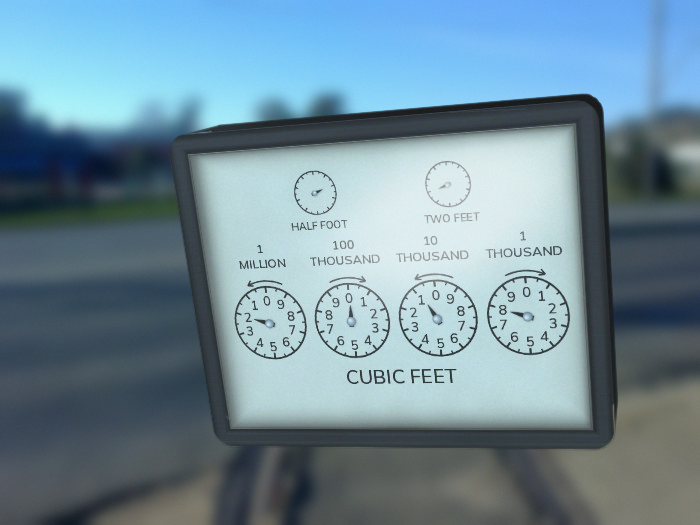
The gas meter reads 200800; ft³
